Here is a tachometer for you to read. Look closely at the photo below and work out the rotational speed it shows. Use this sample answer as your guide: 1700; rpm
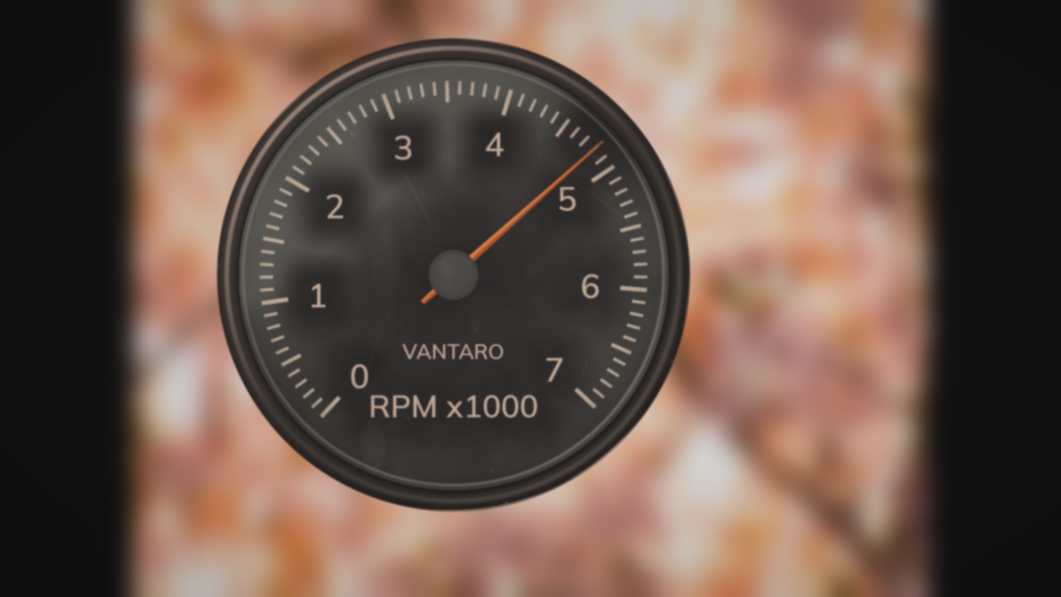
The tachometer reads 4800; rpm
